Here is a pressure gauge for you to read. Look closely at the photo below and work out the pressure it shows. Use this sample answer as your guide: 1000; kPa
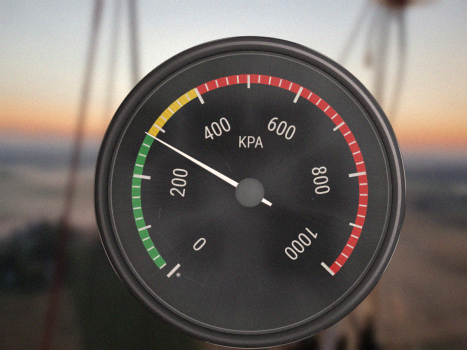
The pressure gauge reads 280; kPa
